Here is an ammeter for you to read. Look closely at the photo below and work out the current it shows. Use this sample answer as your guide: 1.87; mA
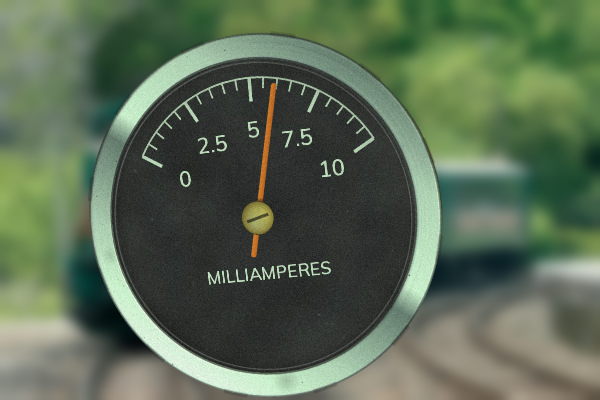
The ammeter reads 6; mA
